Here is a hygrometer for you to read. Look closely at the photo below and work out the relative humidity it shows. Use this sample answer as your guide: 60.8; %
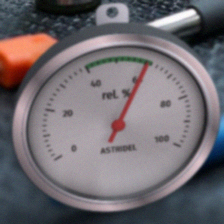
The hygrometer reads 60; %
